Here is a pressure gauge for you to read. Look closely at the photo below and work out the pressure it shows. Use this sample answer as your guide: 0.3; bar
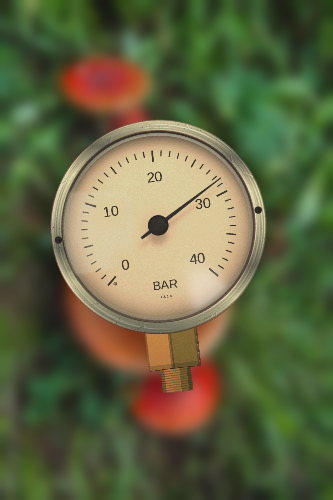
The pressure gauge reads 28.5; bar
